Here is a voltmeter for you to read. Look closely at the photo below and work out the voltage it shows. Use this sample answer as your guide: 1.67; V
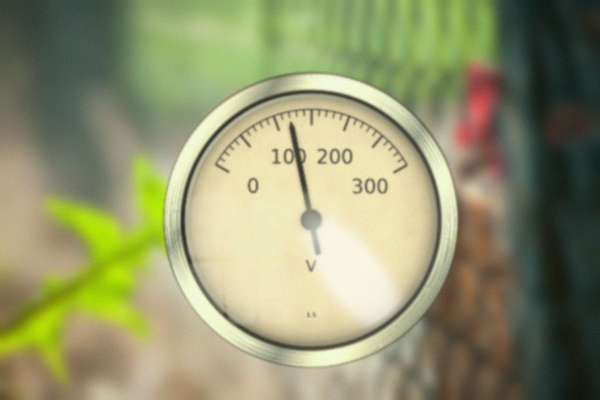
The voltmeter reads 120; V
